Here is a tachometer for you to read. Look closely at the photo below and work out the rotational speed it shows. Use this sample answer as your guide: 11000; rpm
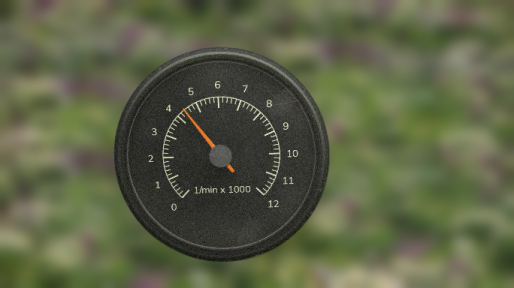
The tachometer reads 4400; rpm
